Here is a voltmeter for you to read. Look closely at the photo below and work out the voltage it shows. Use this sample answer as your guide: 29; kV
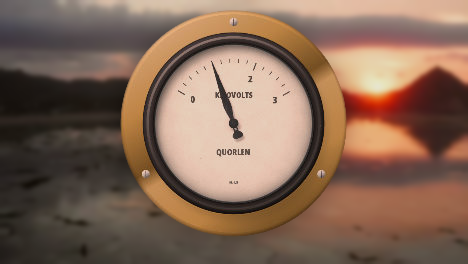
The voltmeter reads 1; kV
